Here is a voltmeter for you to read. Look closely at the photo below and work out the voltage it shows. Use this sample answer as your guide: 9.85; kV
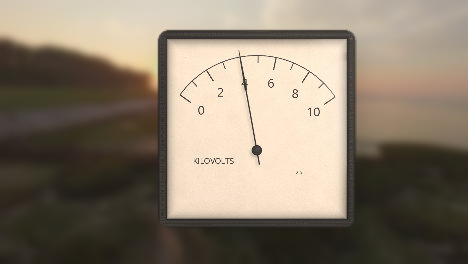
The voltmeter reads 4; kV
